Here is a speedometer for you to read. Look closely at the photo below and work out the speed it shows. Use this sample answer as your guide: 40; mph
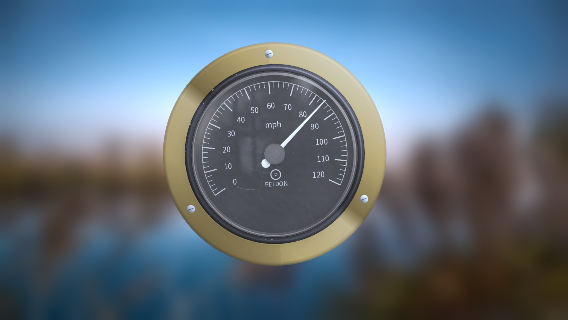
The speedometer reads 84; mph
